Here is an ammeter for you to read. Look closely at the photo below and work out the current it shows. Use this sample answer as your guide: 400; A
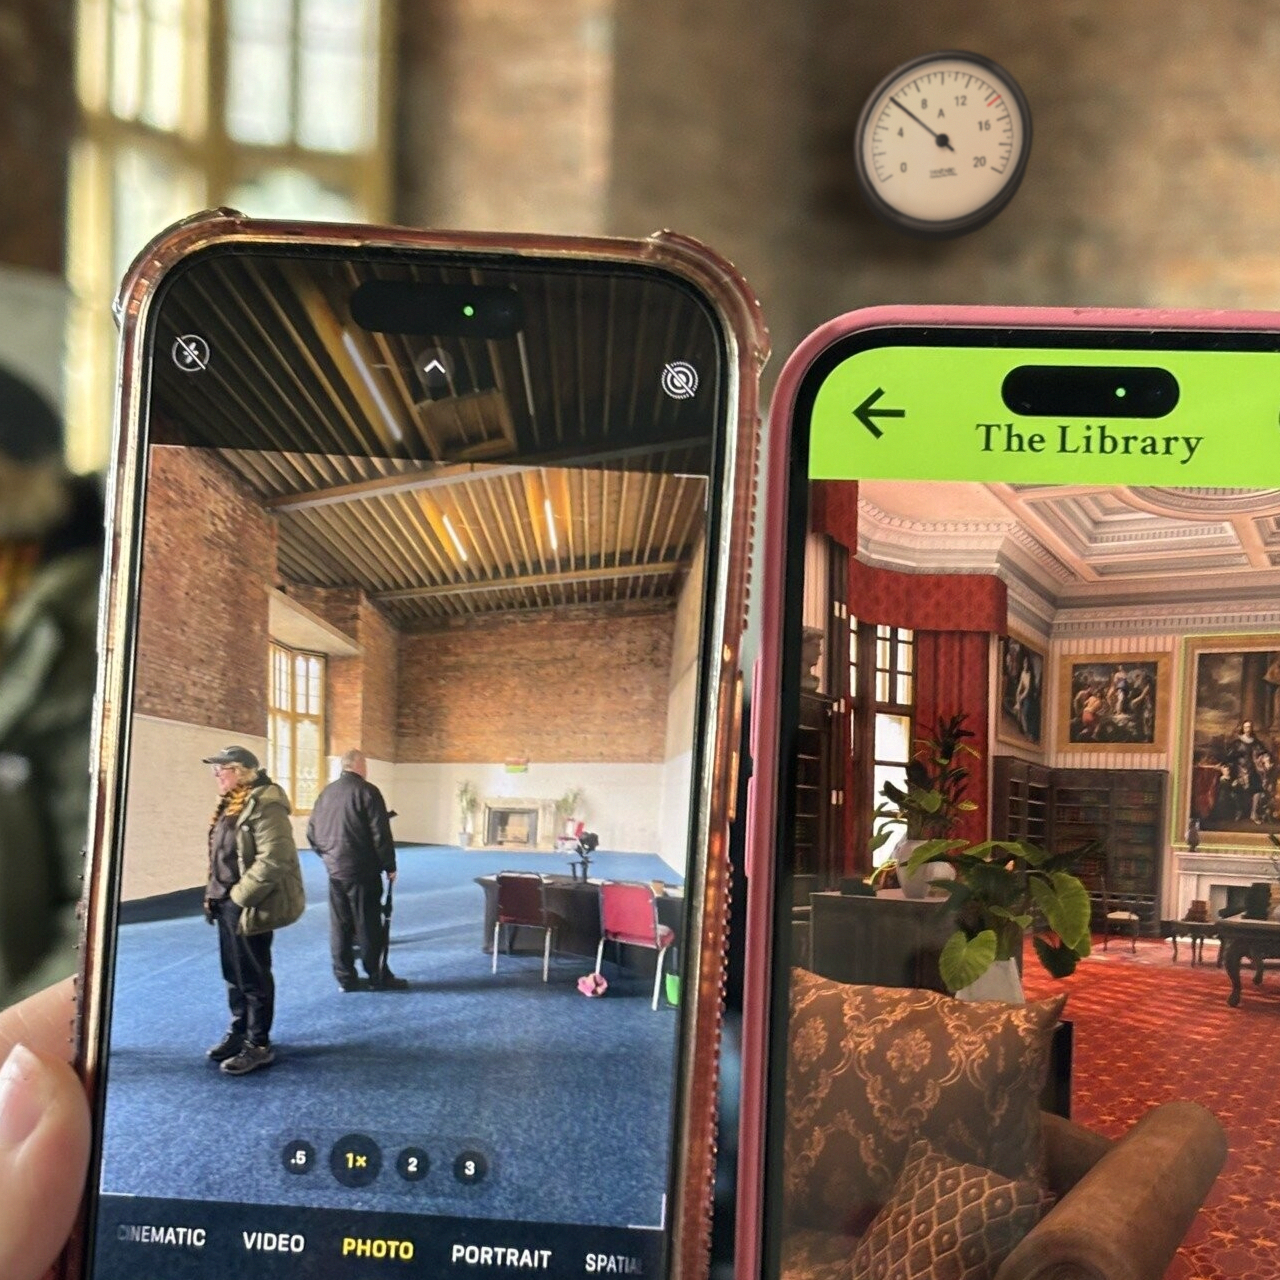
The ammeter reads 6; A
